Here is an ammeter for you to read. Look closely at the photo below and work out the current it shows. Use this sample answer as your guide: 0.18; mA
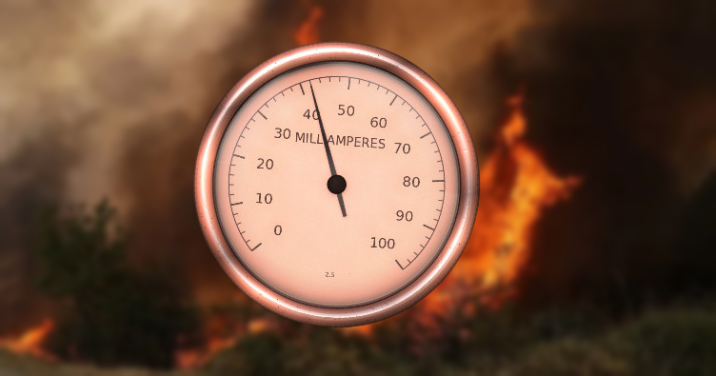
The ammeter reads 42; mA
